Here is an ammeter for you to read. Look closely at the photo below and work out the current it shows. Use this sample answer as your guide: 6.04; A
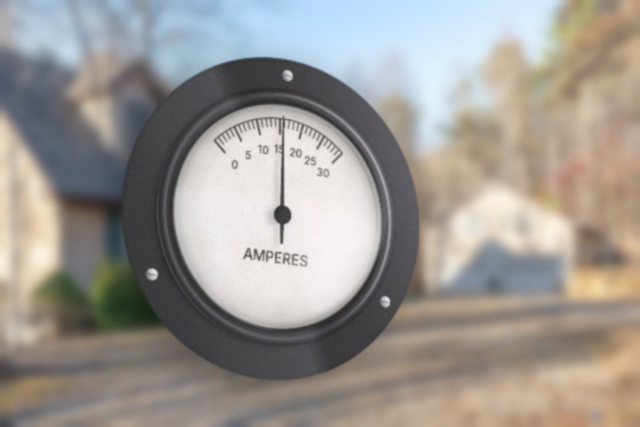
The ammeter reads 15; A
